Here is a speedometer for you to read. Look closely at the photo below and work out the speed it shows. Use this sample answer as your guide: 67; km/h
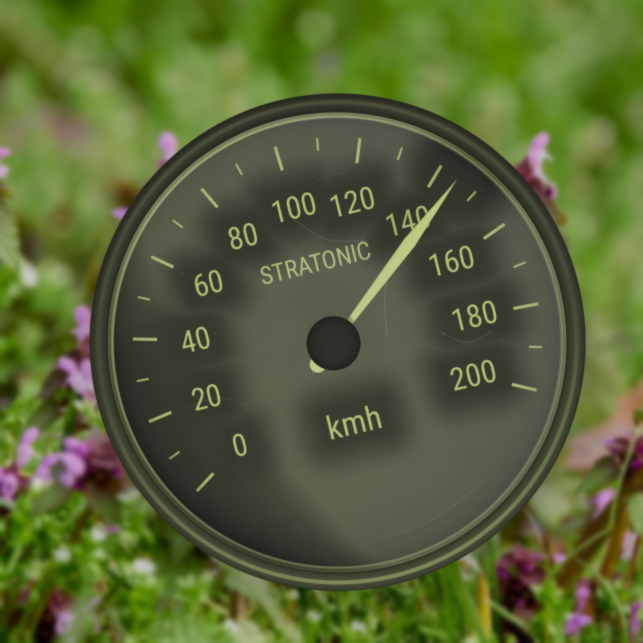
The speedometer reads 145; km/h
